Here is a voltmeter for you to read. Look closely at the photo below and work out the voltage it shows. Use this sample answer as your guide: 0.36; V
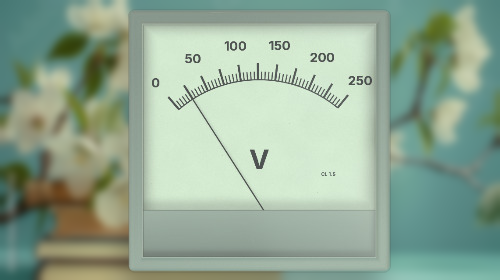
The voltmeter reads 25; V
